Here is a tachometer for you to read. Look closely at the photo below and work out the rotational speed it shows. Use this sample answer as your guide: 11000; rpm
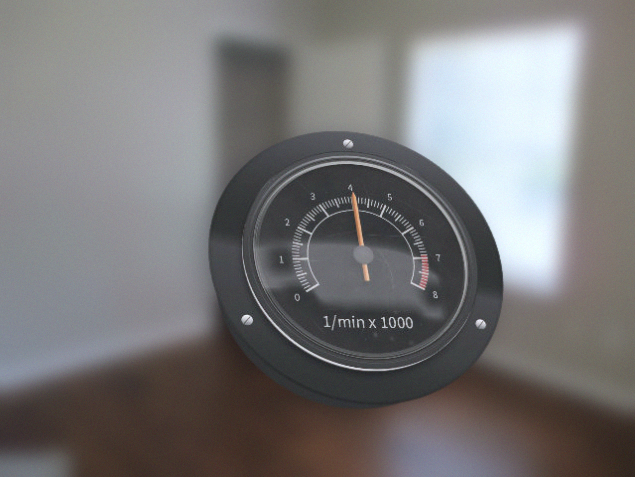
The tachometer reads 4000; rpm
